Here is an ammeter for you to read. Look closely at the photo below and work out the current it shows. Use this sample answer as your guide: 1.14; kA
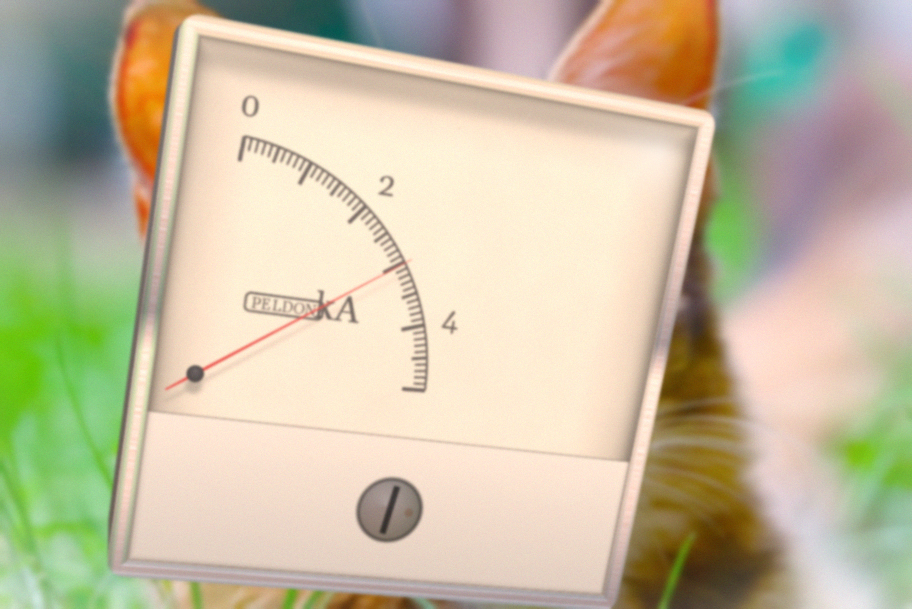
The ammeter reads 3; kA
